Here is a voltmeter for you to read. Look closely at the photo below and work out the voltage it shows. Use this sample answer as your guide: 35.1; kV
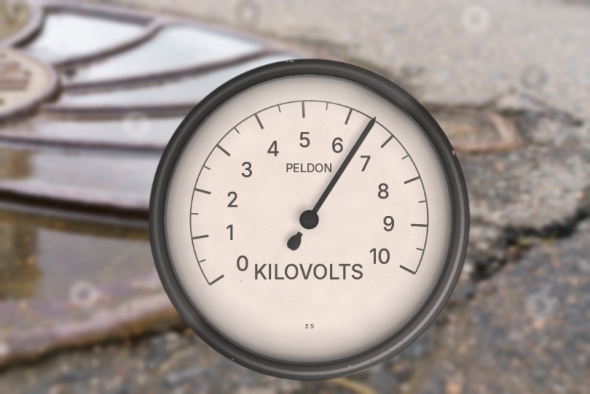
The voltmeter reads 6.5; kV
